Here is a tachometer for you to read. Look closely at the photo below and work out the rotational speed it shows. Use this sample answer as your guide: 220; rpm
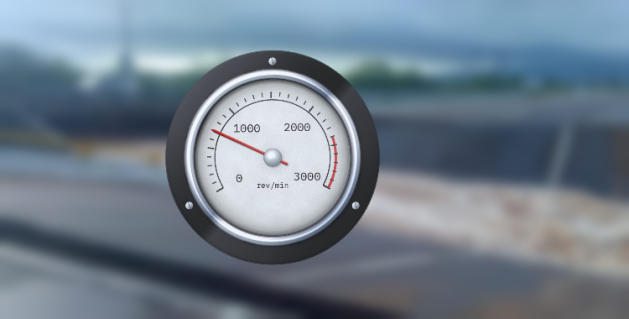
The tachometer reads 700; rpm
